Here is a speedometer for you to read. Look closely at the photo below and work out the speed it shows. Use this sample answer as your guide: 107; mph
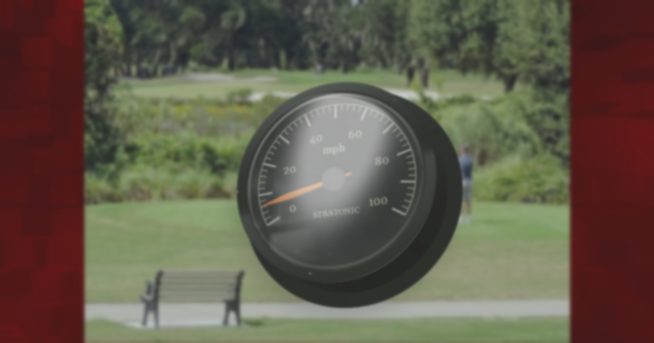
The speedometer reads 6; mph
